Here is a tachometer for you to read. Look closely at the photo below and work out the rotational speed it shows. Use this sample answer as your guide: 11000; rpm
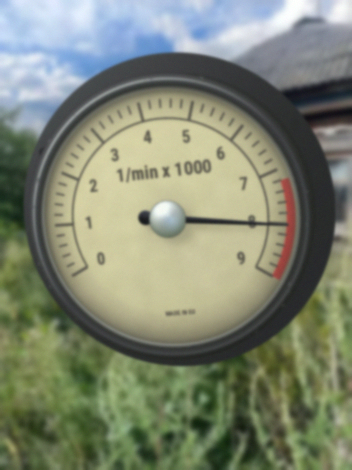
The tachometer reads 8000; rpm
